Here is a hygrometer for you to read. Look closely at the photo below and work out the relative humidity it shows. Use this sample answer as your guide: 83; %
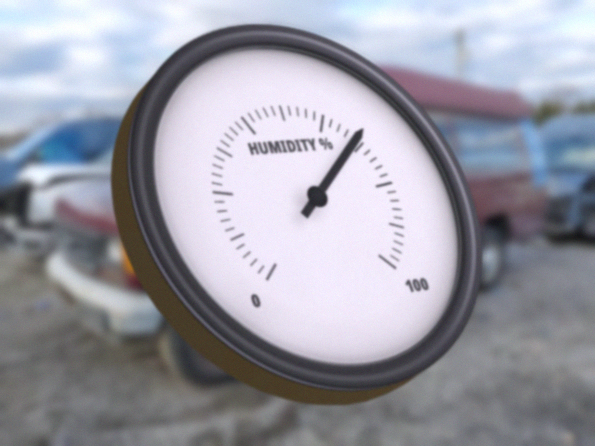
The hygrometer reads 68; %
